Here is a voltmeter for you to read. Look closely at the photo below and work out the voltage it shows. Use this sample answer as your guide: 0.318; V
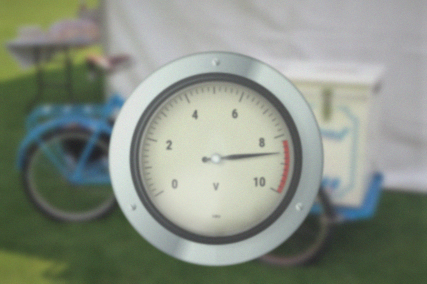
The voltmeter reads 8.6; V
